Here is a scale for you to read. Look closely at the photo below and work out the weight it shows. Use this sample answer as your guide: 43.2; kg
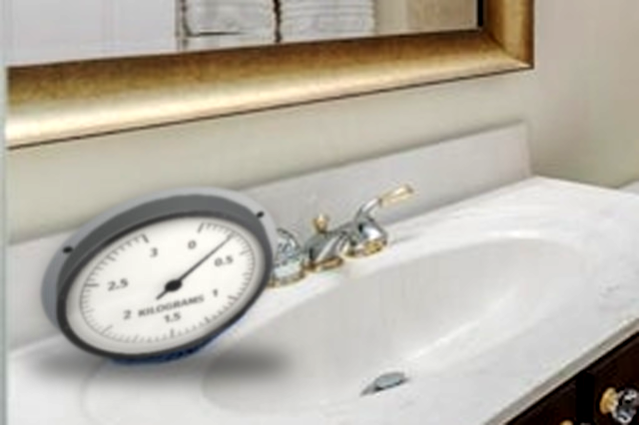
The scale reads 0.25; kg
